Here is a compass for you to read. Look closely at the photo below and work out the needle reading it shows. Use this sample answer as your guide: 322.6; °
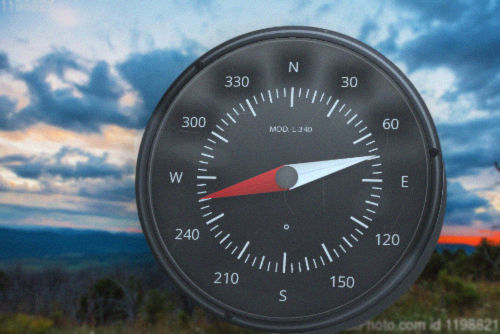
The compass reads 255; °
